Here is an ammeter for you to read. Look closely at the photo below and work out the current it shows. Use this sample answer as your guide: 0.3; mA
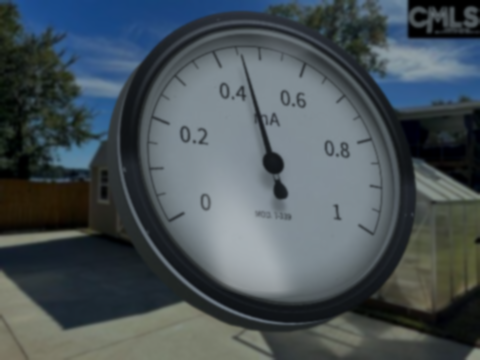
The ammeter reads 0.45; mA
